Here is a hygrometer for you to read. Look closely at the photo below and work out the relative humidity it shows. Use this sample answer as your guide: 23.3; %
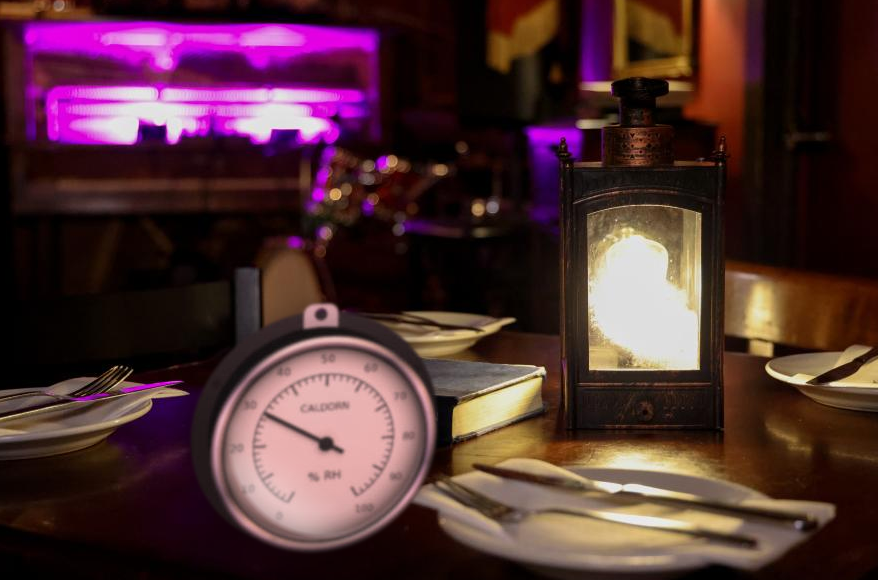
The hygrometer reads 30; %
